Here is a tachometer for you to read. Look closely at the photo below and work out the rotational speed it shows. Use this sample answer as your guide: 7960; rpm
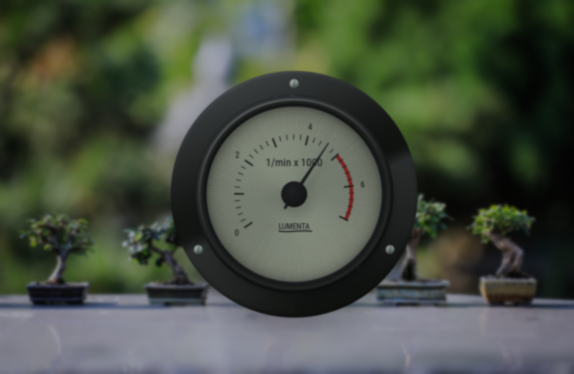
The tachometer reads 4600; rpm
